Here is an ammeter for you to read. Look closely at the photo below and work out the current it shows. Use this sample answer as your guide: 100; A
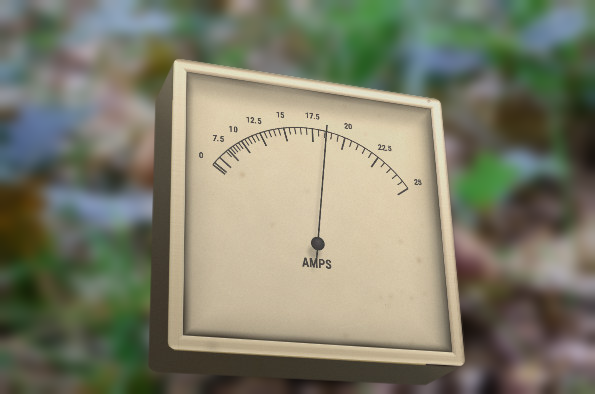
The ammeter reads 18.5; A
